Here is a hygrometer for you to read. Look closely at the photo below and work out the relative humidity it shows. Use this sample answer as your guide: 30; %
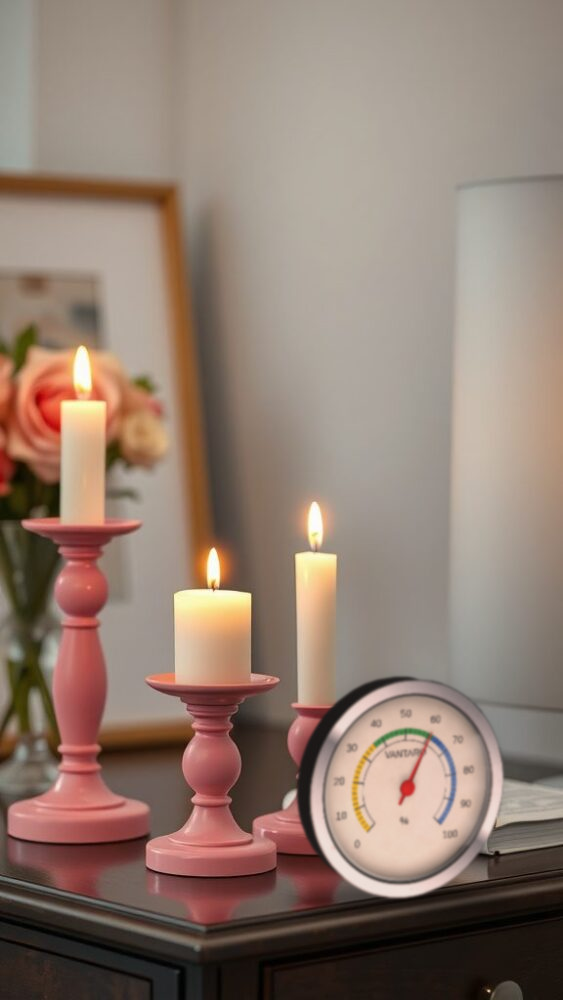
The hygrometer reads 60; %
